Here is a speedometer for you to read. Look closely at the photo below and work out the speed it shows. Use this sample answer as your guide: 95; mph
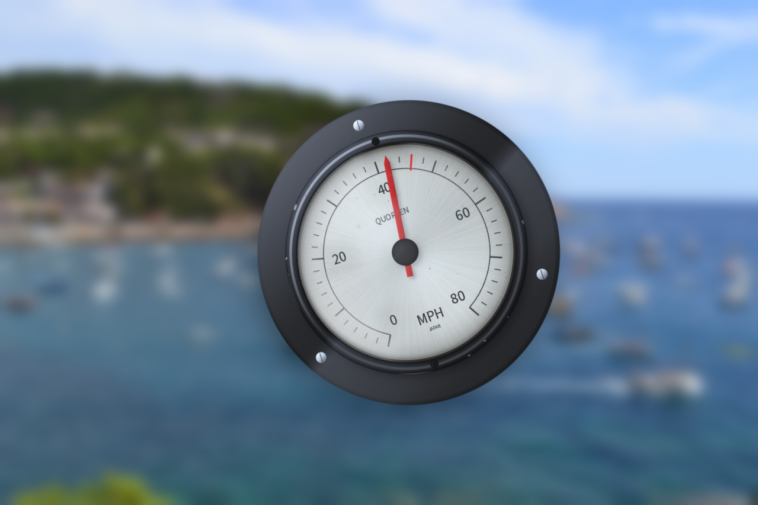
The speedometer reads 42; mph
